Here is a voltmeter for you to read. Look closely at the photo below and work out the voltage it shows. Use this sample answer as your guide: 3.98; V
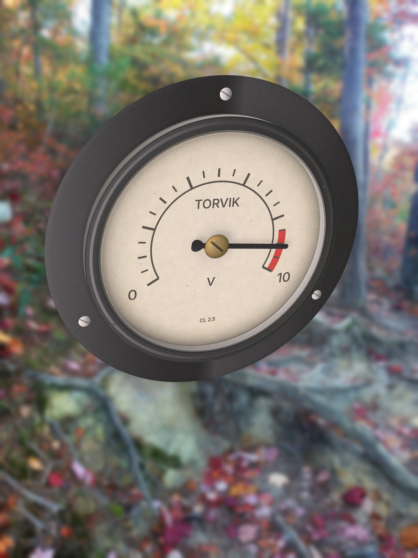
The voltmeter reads 9; V
